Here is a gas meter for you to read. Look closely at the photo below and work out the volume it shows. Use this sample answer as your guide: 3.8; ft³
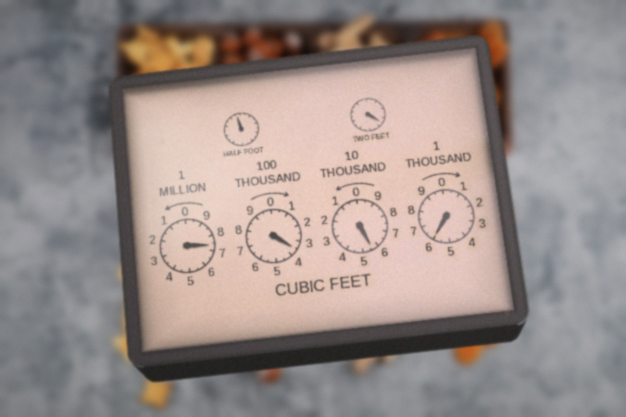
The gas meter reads 735600; ft³
